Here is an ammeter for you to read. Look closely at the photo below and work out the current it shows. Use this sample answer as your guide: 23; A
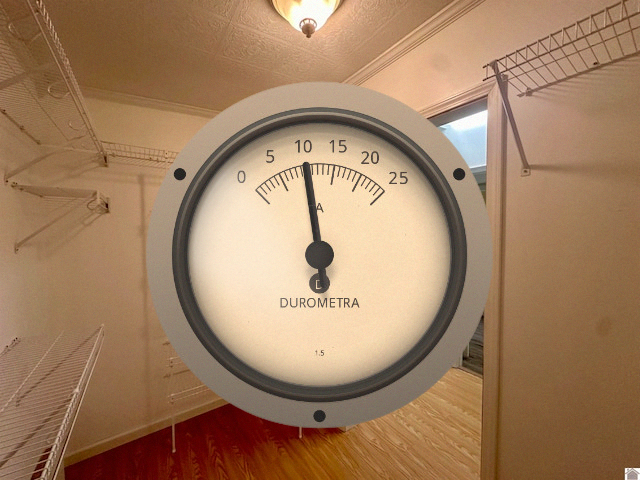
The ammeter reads 10; A
